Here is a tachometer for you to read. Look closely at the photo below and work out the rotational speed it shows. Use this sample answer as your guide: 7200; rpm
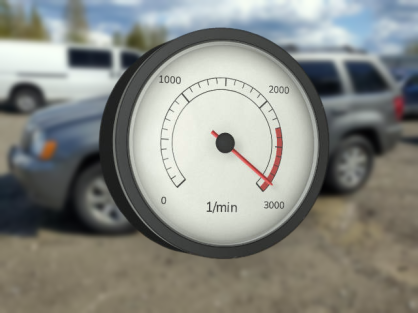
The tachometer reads 2900; rpm
